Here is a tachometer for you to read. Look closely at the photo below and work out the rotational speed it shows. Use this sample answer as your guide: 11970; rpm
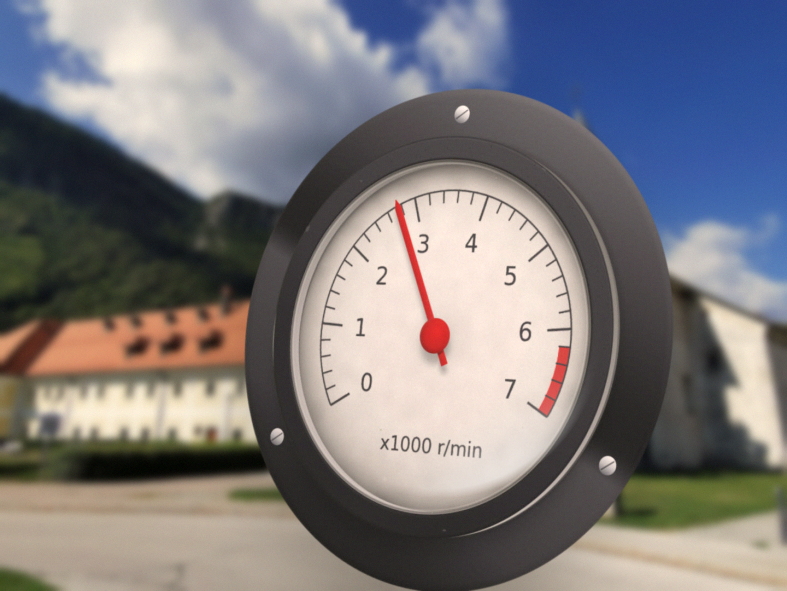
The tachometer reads 2800; rpm
